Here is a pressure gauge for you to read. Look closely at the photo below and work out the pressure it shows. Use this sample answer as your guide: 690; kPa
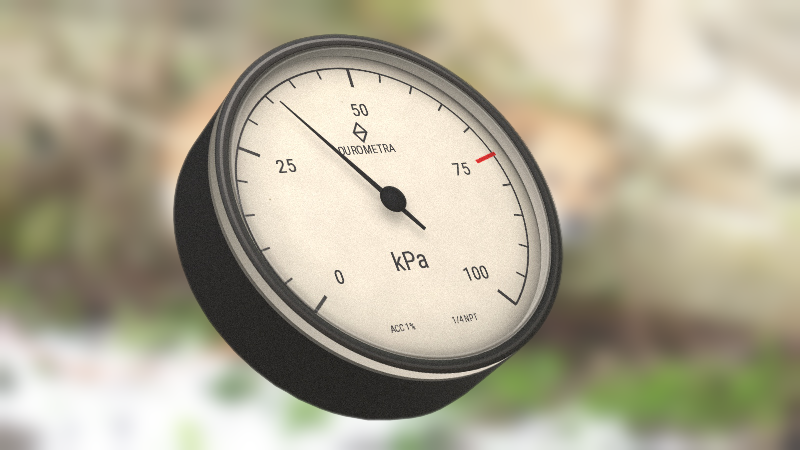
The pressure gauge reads 35; kPa
